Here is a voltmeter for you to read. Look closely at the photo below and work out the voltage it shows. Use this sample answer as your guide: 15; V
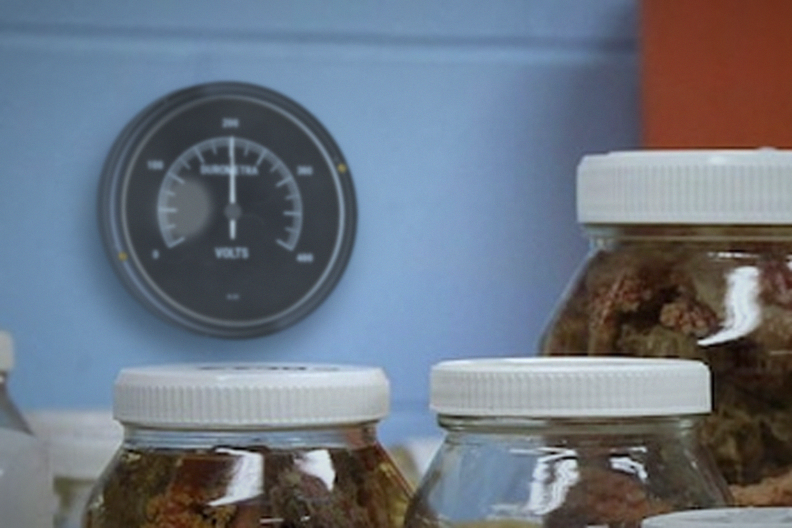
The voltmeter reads 200; V
